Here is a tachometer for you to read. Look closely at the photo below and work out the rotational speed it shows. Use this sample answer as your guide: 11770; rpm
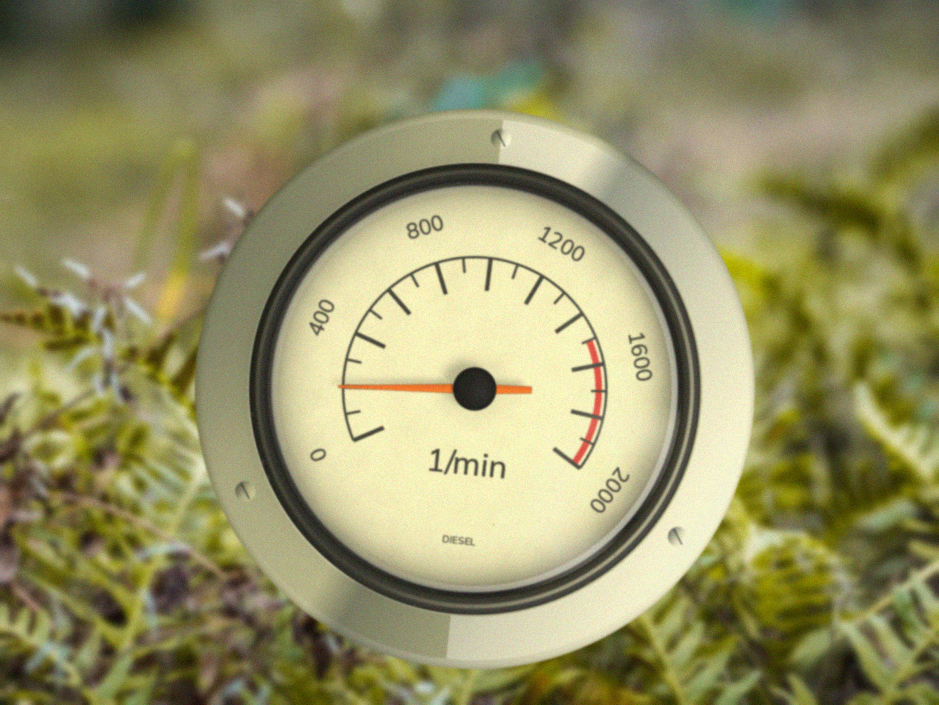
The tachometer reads 200; rpm
